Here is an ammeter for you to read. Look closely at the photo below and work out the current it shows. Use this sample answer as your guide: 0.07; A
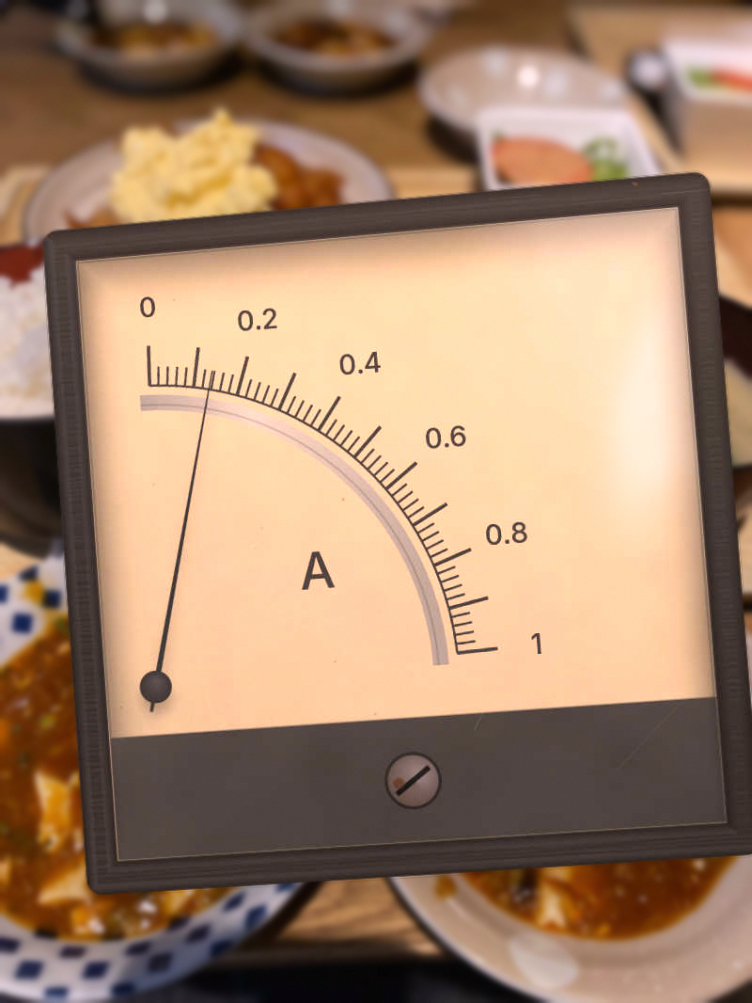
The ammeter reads 0.14; A
